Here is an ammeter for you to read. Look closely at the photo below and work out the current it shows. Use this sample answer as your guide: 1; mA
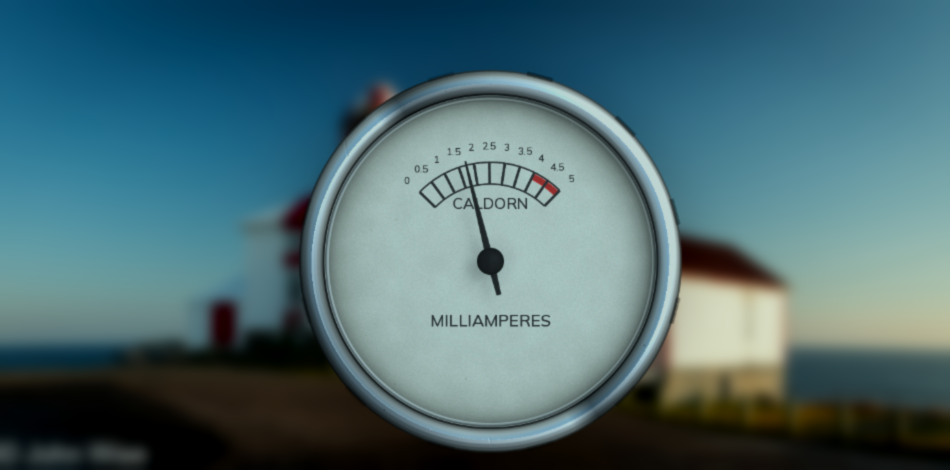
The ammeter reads 1.75; mA
